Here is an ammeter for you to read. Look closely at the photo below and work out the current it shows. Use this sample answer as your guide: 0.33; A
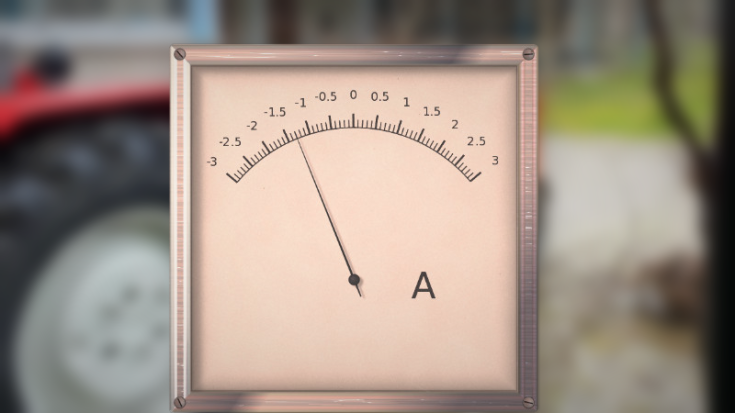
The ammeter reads -1.3; A
